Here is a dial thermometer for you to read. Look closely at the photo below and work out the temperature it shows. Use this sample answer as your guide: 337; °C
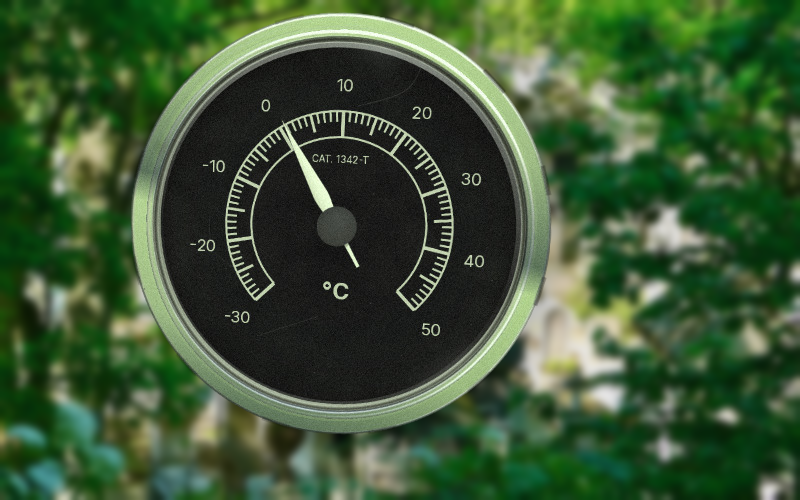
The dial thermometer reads 1; °C
